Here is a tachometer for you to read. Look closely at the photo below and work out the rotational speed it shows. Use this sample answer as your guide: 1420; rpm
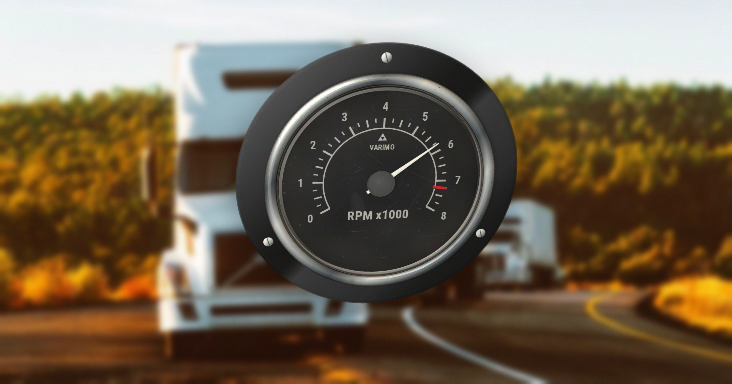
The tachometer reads 5750; rpm
